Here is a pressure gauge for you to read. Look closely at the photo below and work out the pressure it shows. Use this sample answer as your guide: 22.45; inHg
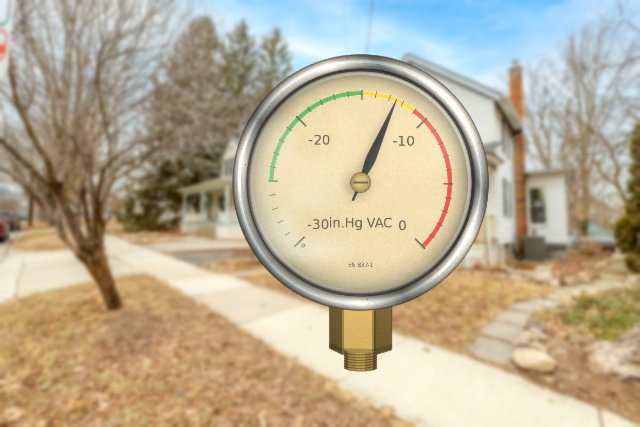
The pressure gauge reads -12.5; inHg
